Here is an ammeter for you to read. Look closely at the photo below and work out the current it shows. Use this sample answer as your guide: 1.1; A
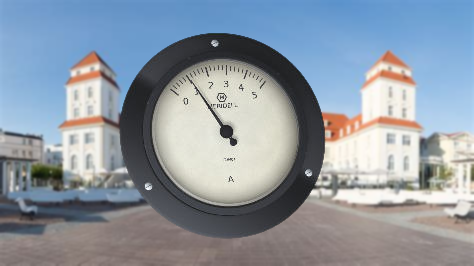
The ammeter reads 1; A
